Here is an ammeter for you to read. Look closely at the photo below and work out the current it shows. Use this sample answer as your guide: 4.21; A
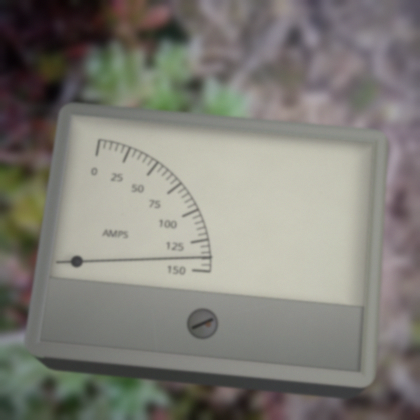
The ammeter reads 140; A
